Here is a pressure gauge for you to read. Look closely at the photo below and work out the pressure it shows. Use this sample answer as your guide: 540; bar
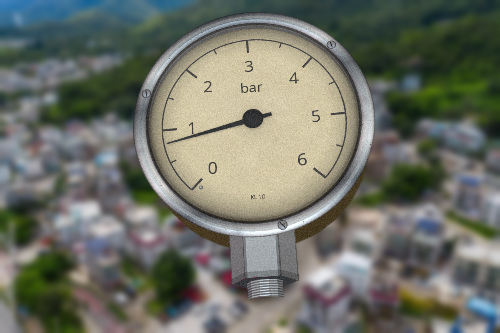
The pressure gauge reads 0.75; bar
